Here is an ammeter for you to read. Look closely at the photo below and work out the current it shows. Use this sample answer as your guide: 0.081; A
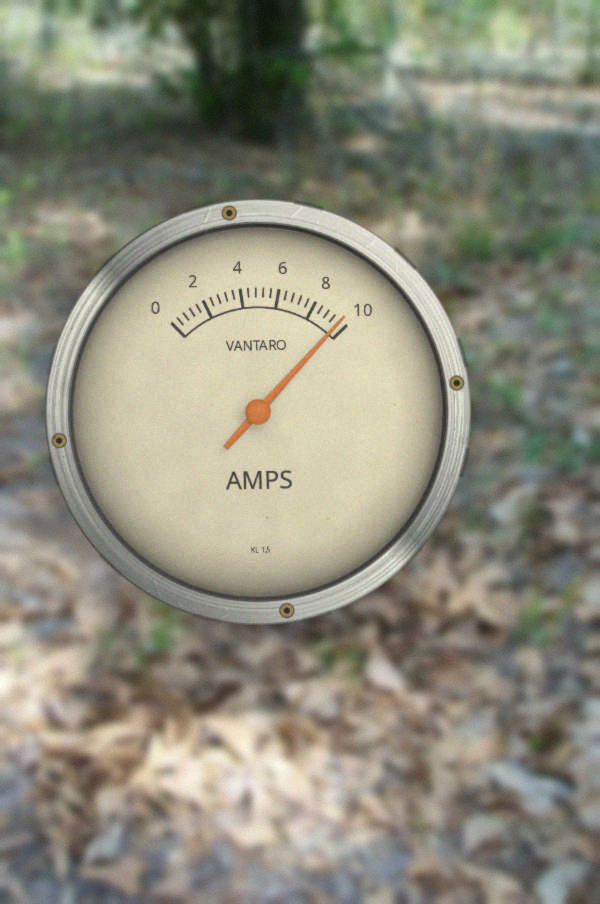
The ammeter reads 9.6; A
